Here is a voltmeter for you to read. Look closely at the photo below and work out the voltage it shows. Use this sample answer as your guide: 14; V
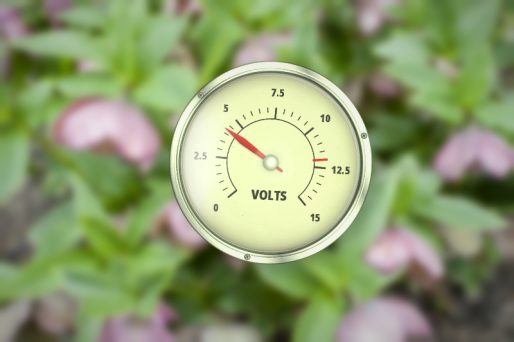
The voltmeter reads 4.25; V
